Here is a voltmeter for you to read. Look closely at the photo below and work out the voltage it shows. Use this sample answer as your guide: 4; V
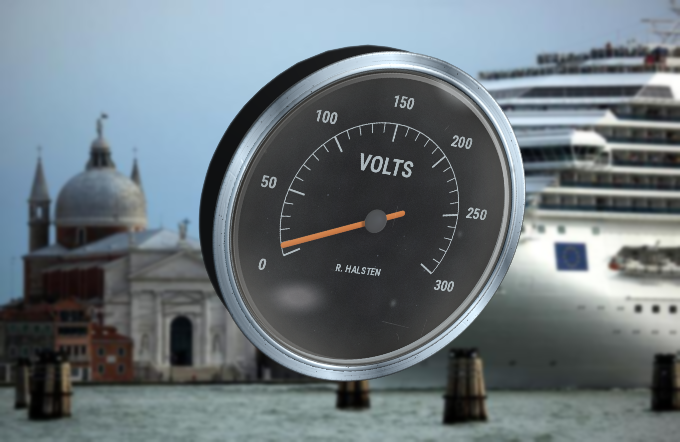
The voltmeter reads 10; V
